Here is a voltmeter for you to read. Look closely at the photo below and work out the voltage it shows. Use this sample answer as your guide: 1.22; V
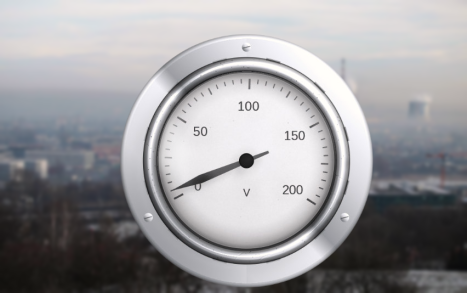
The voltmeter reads 5; V
